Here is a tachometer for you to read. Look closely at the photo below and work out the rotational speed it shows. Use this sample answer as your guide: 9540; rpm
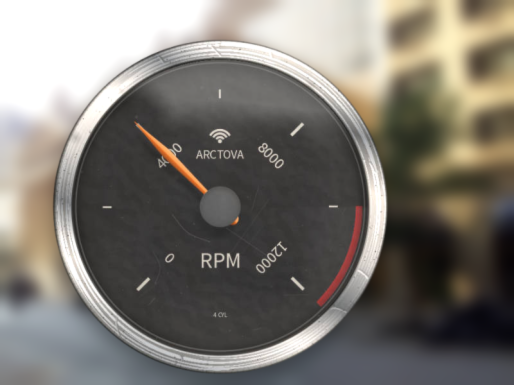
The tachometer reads 4000; rpm
